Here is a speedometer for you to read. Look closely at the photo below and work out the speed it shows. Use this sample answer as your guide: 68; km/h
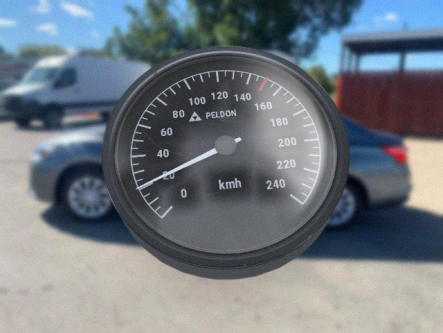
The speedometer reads 20; km/h
